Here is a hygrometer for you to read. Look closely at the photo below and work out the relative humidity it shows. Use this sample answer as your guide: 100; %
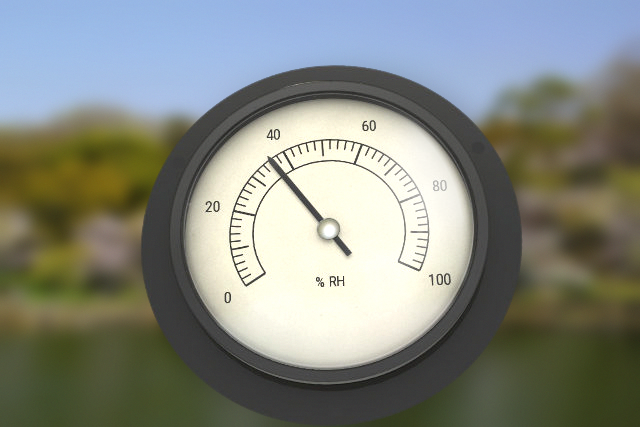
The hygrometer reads 36; %
